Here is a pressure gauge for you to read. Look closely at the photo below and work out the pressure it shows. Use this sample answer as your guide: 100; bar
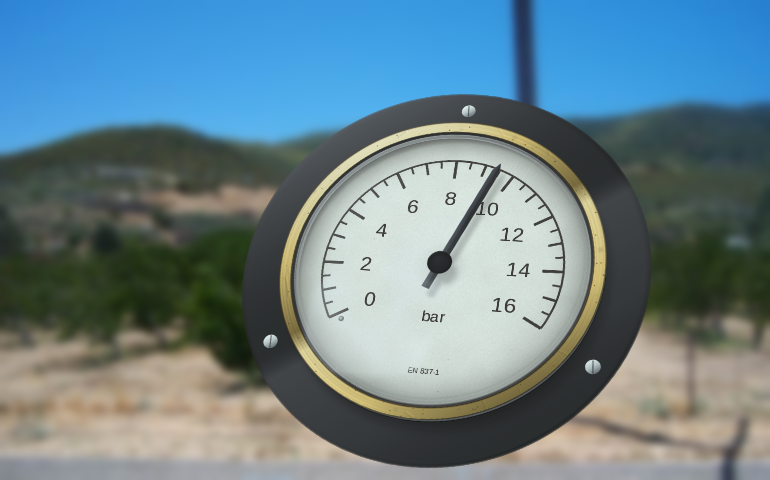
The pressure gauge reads 9.5; bar
